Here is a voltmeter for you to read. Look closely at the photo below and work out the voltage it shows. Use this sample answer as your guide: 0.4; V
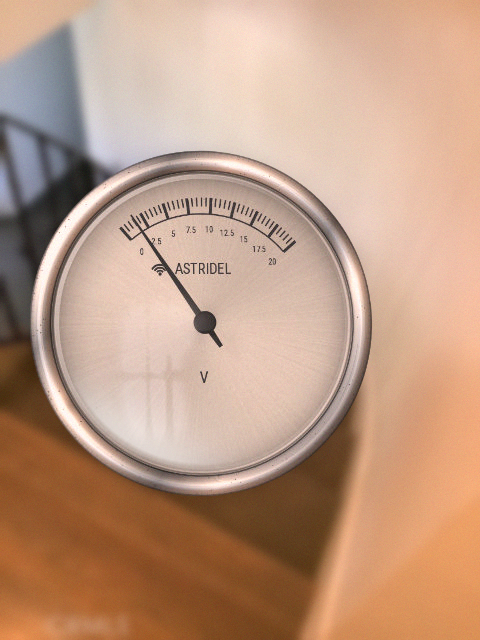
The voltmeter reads 1.5; V
